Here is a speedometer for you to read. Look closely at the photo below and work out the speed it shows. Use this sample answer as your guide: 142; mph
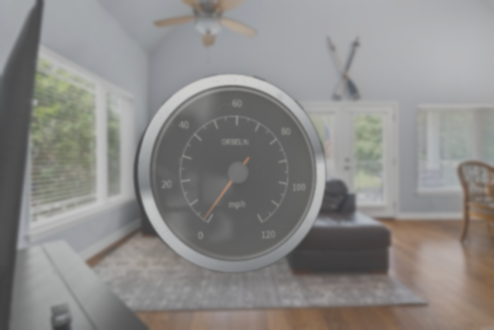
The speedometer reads 2.5; mph
